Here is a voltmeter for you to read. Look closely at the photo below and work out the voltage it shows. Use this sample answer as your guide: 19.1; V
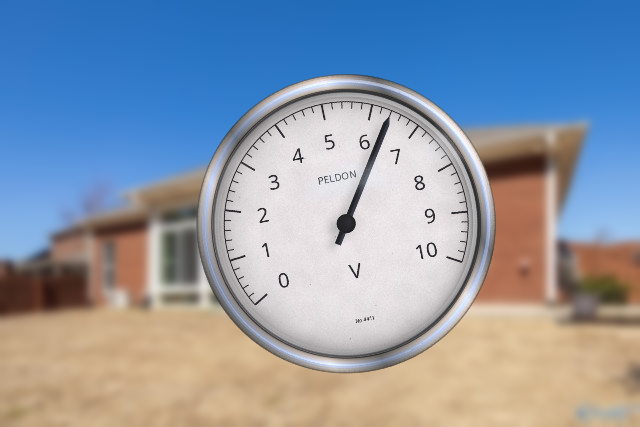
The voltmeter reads 6.4; V
